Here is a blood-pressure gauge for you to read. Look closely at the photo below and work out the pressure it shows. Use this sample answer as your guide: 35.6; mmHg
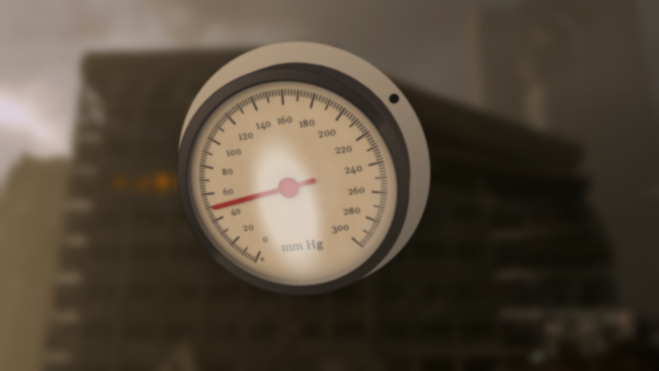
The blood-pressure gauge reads 50; mmHg
